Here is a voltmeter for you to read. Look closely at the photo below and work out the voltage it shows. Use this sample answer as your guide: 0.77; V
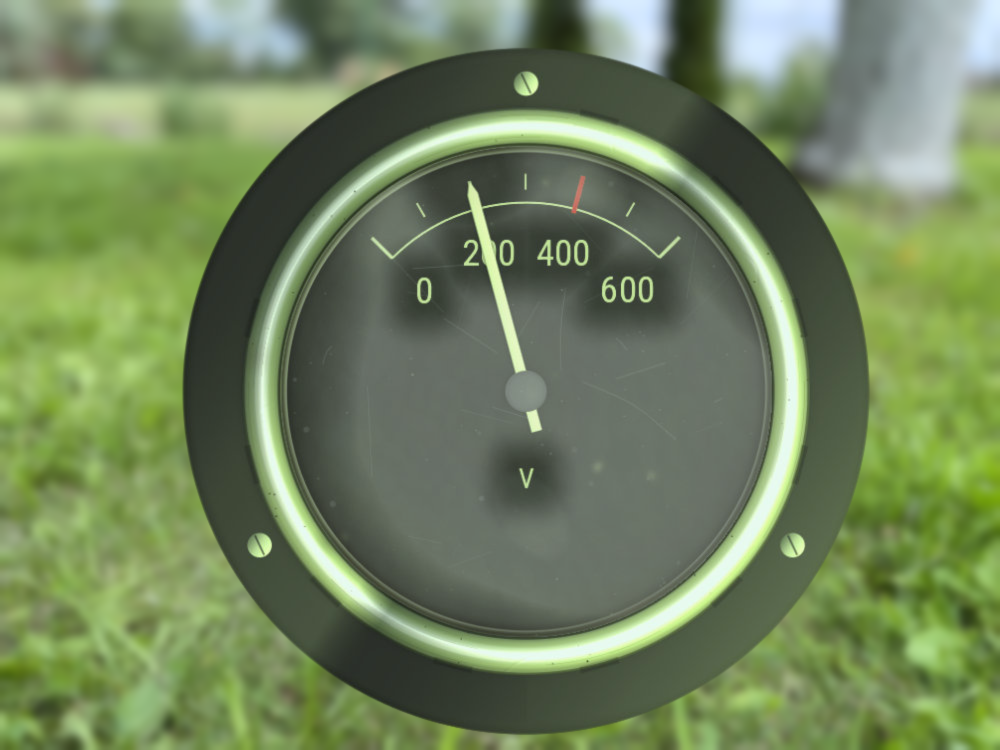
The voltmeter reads 200; V
